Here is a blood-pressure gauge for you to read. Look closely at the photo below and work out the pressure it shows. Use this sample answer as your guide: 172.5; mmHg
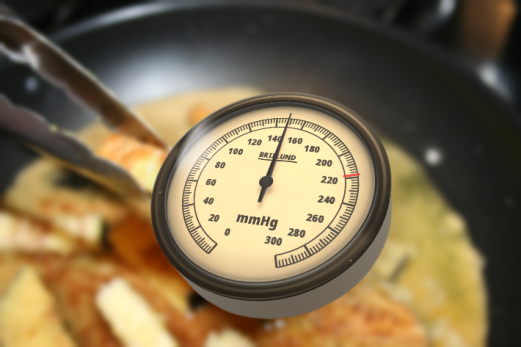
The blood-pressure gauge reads 150; mmHg
